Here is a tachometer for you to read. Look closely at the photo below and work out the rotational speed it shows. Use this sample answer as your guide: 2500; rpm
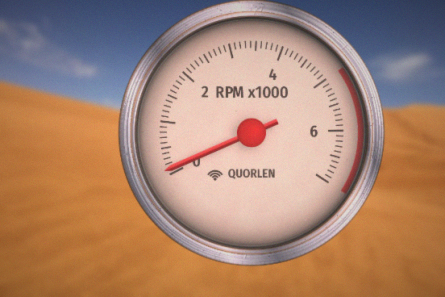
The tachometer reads 100; rpm
